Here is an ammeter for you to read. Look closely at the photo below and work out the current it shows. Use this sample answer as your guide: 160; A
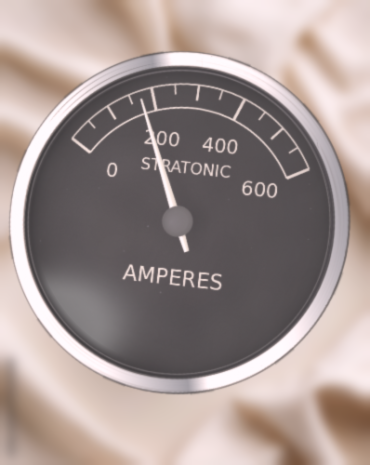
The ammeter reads 175; A
